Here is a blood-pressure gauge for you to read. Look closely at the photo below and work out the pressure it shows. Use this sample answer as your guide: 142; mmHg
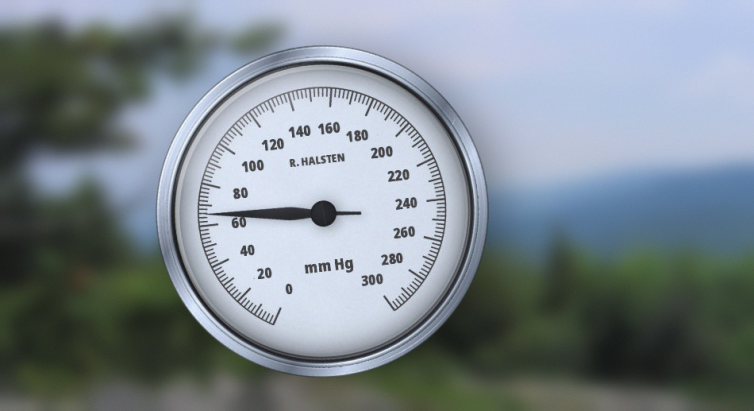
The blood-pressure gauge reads 66; mmHg
